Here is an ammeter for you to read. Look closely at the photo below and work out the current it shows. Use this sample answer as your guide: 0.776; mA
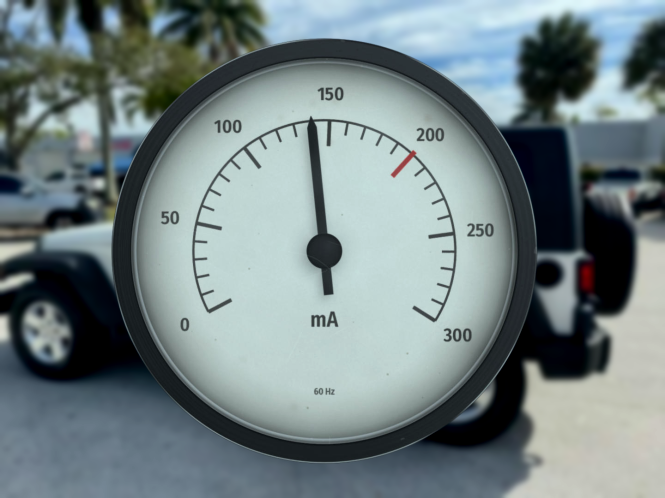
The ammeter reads 140; mA
